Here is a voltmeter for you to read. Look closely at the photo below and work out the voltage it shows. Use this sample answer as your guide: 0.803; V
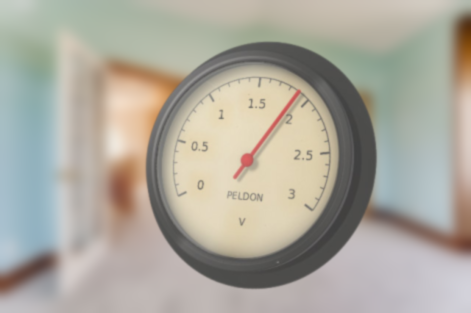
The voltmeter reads 1.9; V
